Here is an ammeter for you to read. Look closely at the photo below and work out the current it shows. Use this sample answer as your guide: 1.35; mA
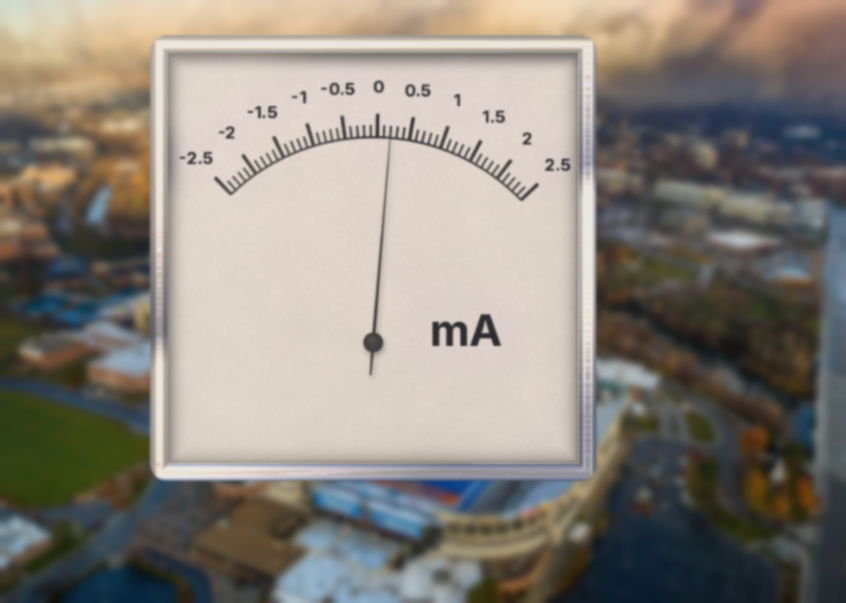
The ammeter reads 0.2; mA
